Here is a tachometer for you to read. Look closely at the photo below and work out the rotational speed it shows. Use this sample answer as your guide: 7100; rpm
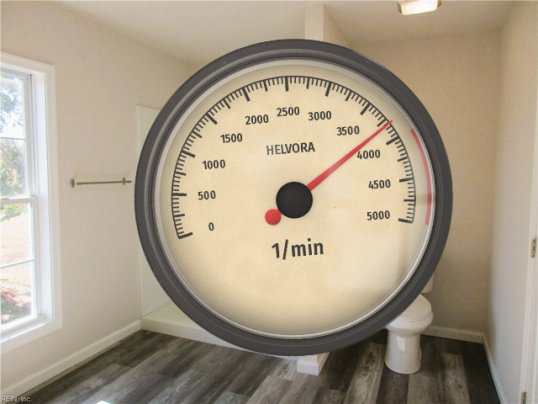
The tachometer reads 3800; rpm
